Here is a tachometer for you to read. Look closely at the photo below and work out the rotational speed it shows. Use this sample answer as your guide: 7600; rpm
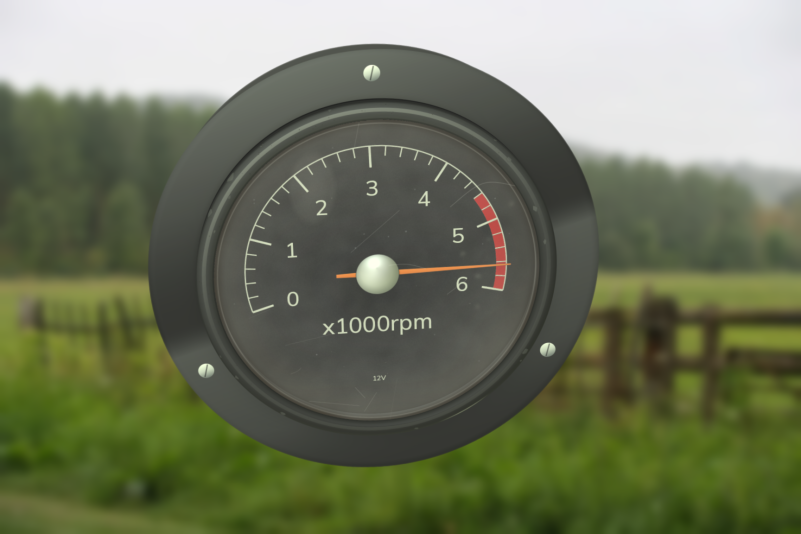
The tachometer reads 5600; rpm
